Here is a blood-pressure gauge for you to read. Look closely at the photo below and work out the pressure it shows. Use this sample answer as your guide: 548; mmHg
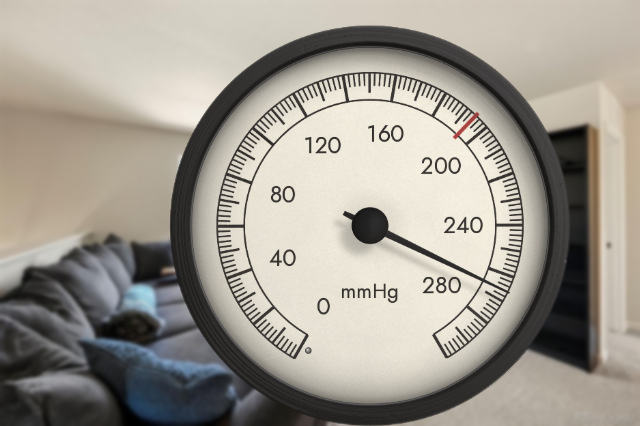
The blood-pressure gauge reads 266; mmHg
